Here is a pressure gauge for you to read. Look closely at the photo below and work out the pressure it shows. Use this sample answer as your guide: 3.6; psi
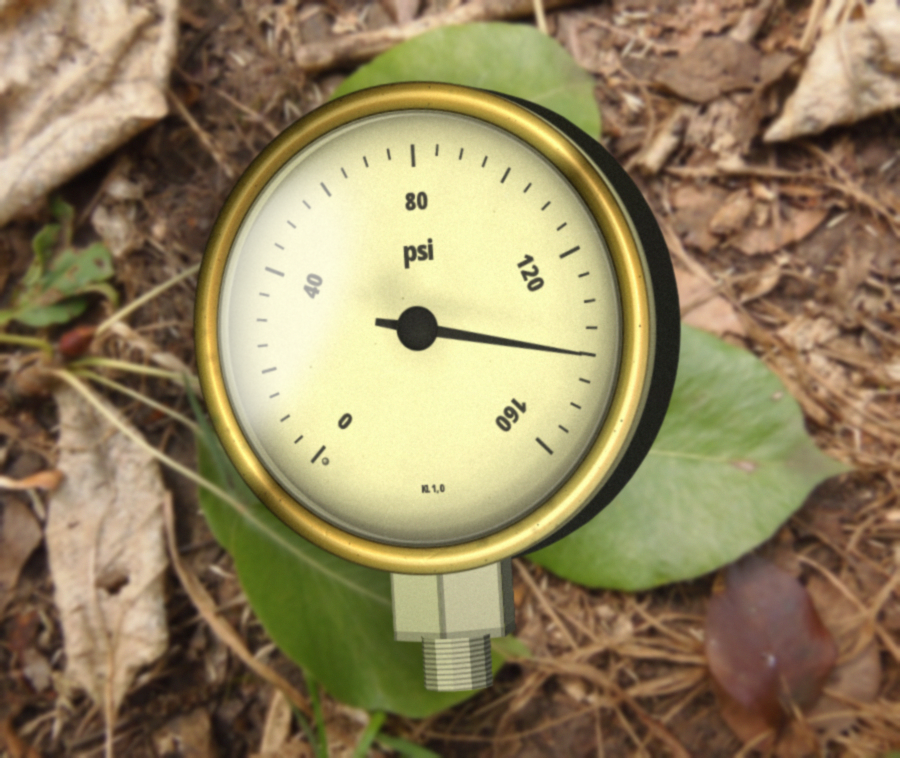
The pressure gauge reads 140; psi
